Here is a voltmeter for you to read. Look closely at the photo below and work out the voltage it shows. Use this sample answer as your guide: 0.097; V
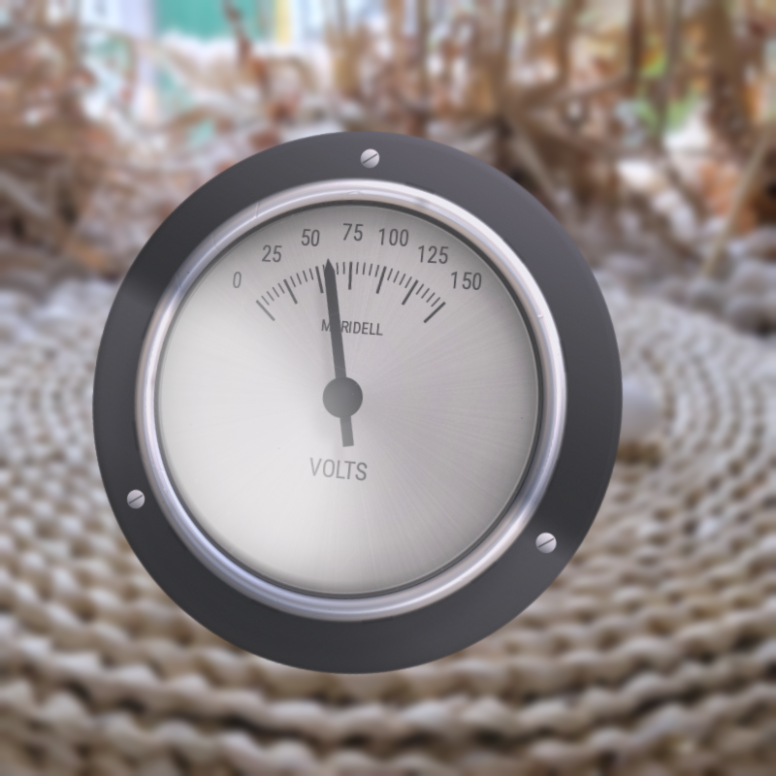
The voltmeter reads 60; V
